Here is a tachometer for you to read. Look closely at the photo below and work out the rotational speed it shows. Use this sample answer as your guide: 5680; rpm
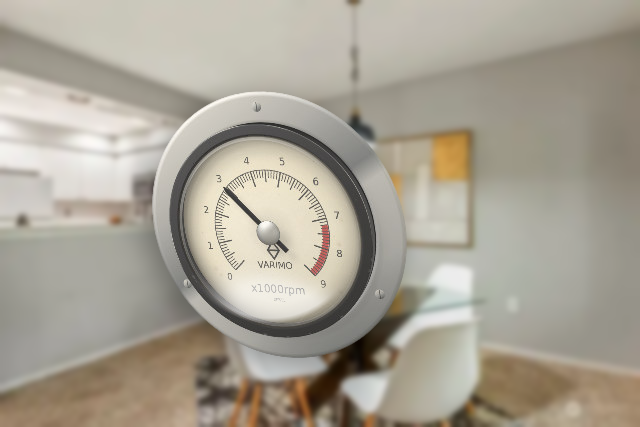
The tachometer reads 3000; rpm
